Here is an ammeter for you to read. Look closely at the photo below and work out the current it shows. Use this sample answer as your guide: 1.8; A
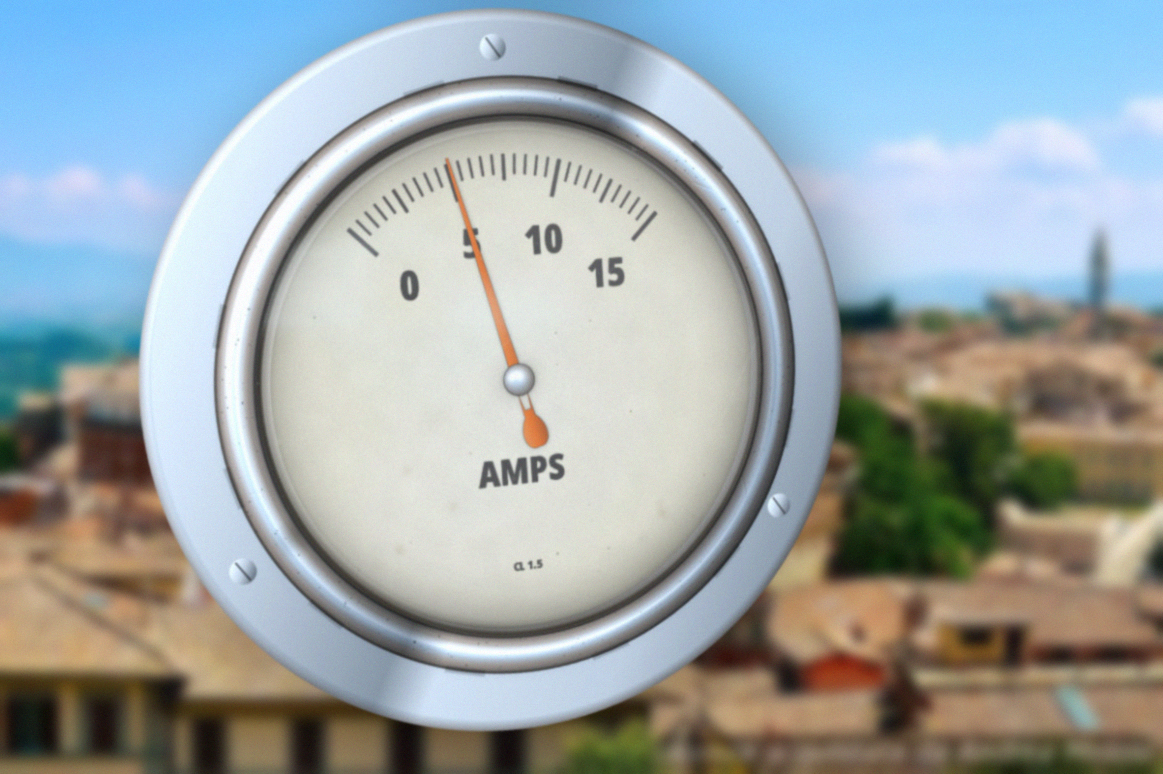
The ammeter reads 5; A
